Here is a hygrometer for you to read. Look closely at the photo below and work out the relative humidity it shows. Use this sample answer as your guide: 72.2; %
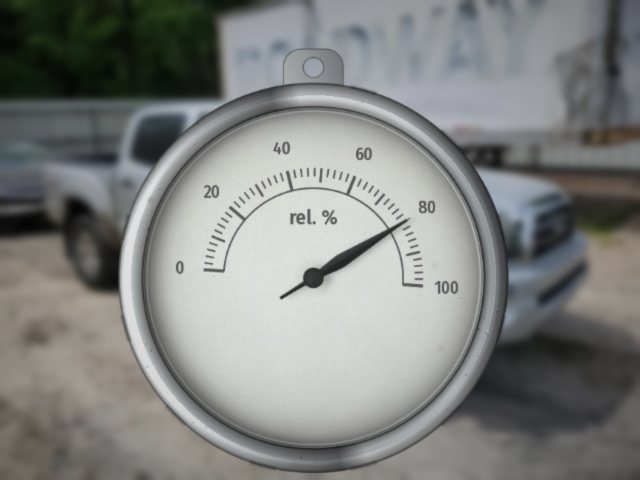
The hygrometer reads 80; %
